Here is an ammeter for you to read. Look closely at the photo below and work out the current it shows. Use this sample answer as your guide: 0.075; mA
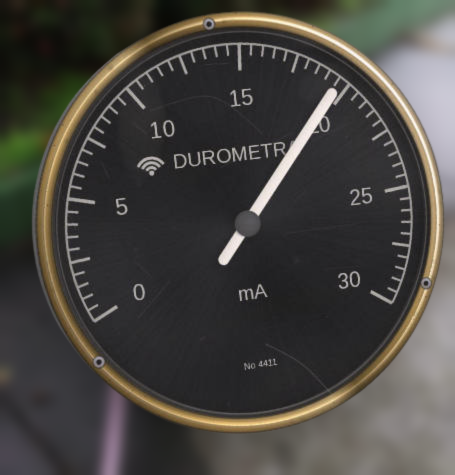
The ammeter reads 19.5; mA
